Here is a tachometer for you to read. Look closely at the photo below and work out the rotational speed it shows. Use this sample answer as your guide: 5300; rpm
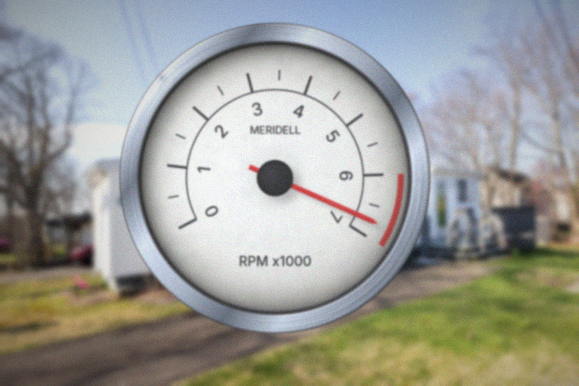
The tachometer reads 6750; rpm
